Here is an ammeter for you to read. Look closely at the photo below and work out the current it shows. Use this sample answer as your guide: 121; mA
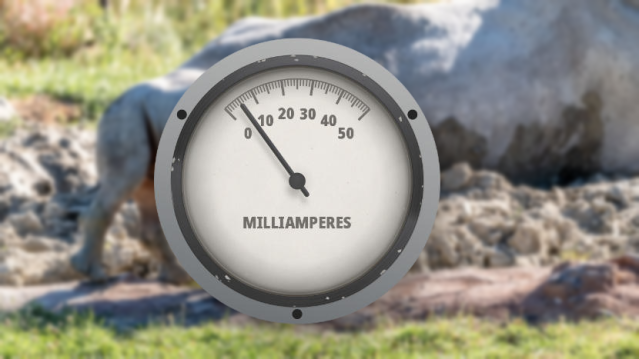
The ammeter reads 5; mA
